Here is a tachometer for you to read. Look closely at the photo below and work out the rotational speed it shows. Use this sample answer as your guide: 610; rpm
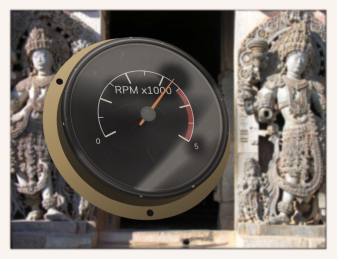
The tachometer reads 3250; rpm
